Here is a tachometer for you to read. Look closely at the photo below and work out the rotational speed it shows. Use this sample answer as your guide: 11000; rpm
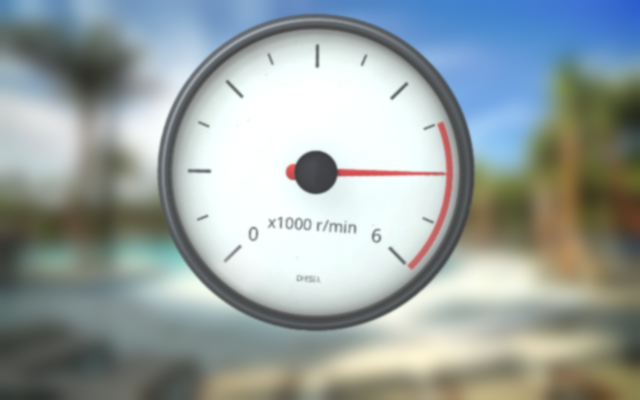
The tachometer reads 5000; rpm
